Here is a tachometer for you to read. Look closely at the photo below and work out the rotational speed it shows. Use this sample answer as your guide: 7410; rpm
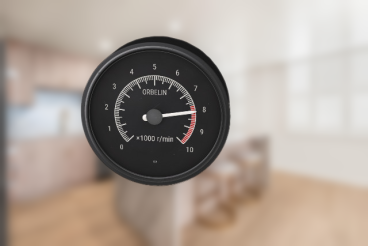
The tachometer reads 8000; rpm
